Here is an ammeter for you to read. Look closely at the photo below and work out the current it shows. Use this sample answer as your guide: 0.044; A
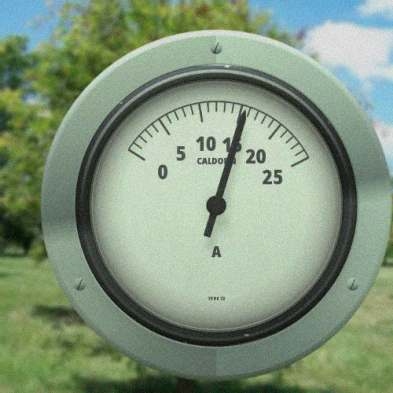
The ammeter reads 15.5; A
